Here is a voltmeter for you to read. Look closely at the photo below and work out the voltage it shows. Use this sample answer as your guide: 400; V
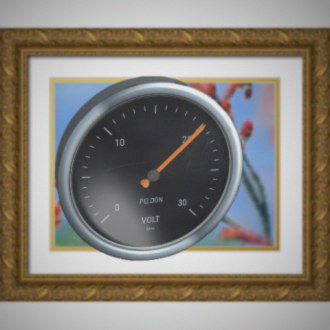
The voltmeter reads 20; V
